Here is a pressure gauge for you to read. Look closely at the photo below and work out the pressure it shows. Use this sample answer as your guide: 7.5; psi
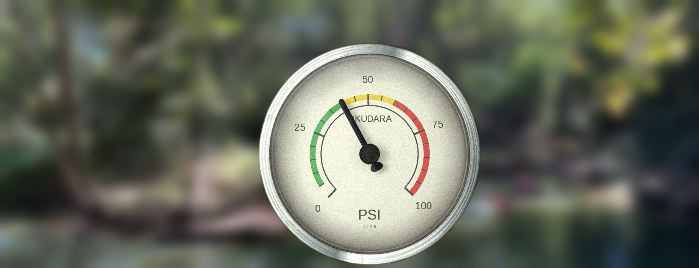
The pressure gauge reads 40; psi
